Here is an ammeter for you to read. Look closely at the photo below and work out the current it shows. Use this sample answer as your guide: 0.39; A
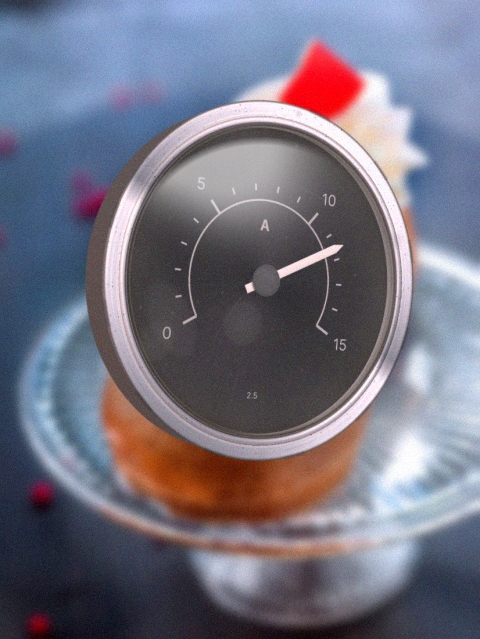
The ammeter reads 11.5; A
